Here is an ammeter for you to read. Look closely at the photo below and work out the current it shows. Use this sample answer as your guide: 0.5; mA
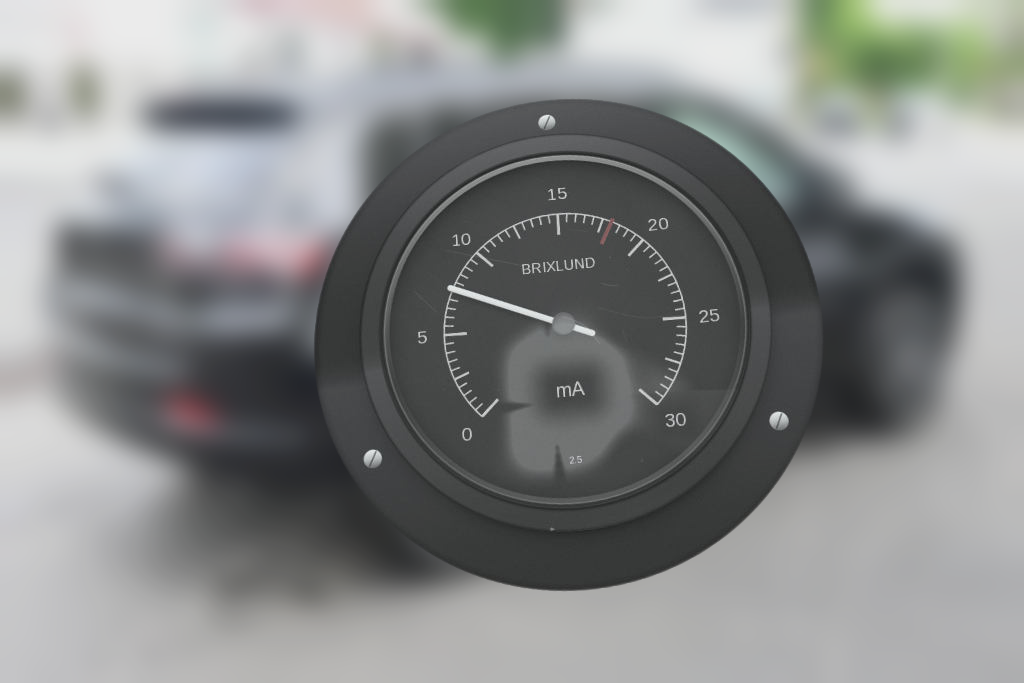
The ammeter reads 7.5; mA
